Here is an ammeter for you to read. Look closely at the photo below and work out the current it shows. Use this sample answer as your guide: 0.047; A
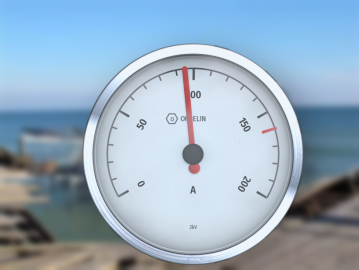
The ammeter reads 95; A
